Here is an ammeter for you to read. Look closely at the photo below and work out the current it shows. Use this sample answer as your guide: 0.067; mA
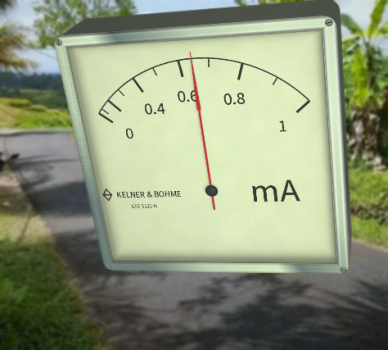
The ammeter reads 0.65; mA
